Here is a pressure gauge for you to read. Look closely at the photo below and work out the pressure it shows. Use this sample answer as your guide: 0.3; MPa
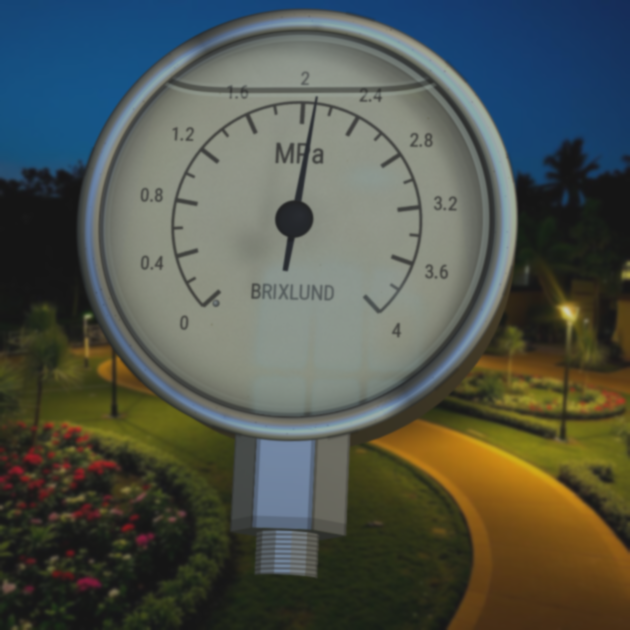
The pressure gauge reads 2.1; MPa
